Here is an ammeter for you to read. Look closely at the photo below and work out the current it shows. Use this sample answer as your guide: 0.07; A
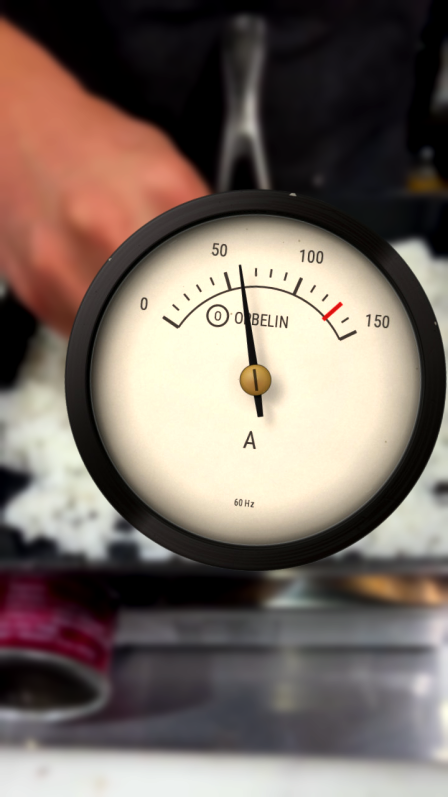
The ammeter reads 60; A
